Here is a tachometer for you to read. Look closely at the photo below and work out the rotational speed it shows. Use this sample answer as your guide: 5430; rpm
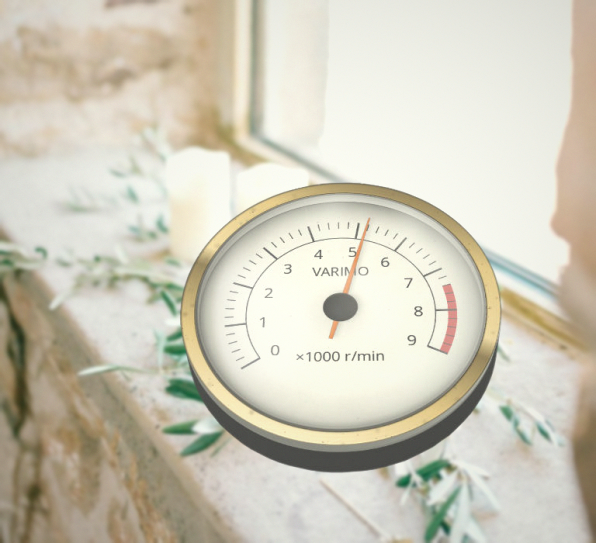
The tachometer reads 5200; rpm
